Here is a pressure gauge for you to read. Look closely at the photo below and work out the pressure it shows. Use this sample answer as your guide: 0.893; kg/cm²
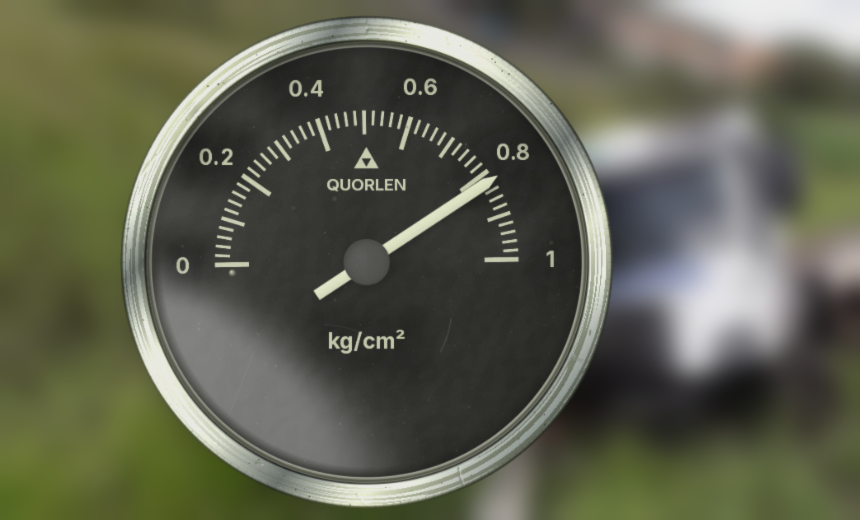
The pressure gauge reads 0.82; kg/cm²
